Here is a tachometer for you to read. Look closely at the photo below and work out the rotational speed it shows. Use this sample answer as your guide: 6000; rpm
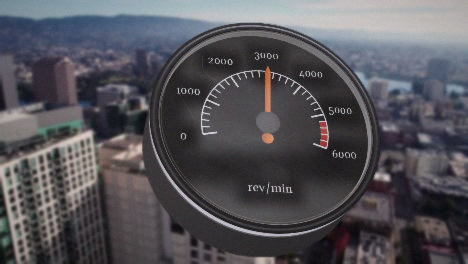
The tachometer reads 3000; rpm
